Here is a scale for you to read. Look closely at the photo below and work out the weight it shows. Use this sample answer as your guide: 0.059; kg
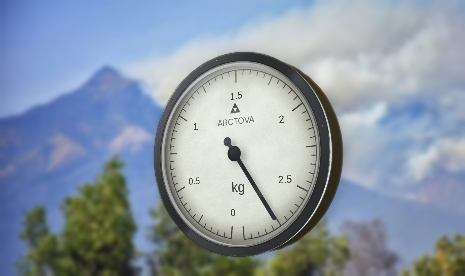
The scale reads 2.75; kg
